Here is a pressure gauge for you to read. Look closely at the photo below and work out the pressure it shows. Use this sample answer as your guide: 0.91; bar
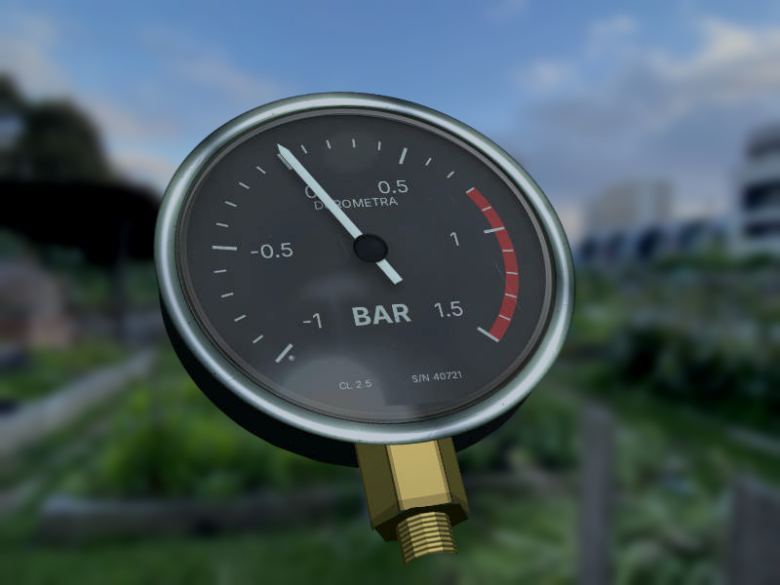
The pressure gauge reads 0; bar
